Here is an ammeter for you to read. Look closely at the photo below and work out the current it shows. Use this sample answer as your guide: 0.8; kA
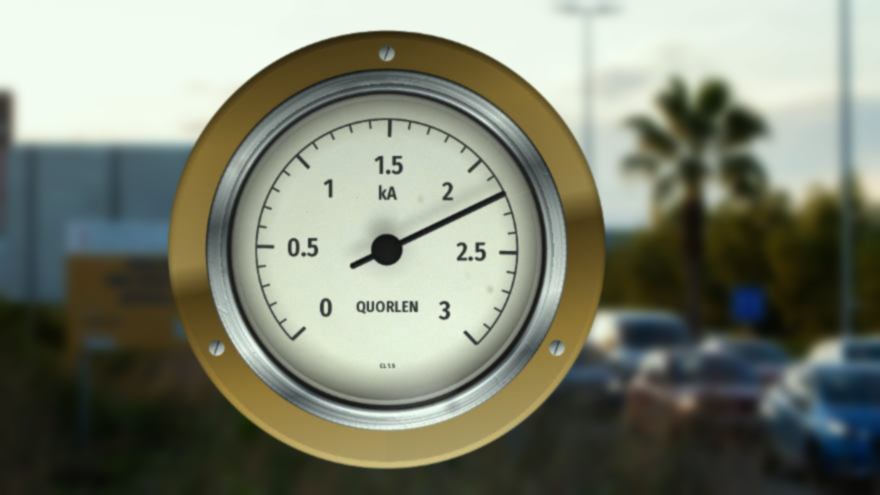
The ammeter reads 2.2; kA
